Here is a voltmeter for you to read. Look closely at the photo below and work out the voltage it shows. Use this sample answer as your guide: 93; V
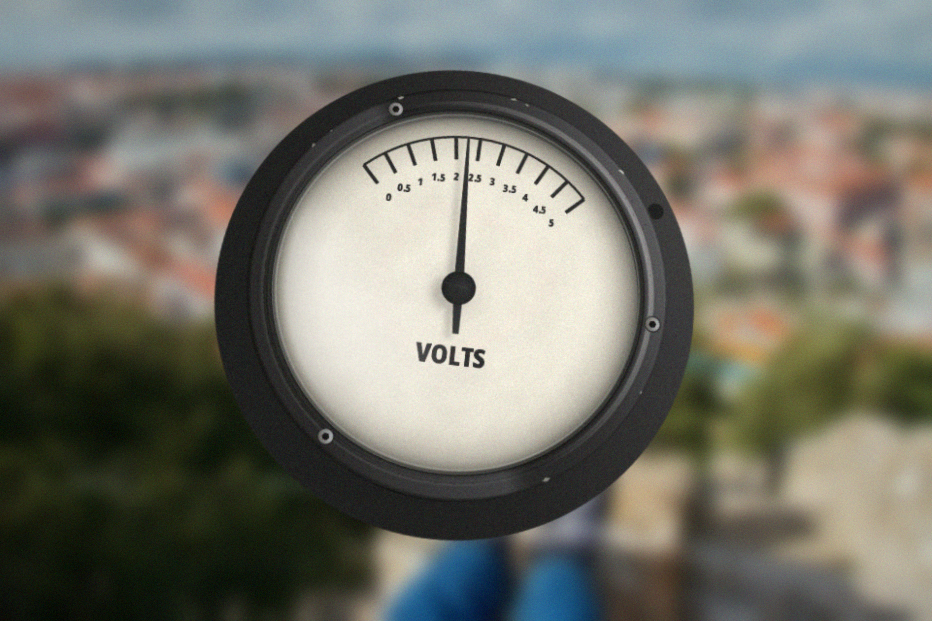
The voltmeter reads 2.25; V
